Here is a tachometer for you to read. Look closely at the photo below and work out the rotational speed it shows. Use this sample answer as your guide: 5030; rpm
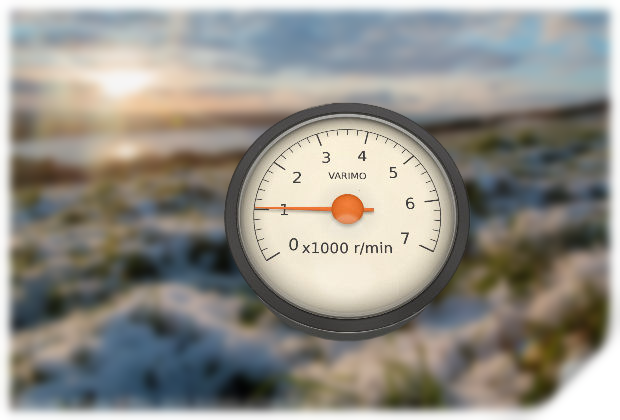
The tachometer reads 1000; rpm
